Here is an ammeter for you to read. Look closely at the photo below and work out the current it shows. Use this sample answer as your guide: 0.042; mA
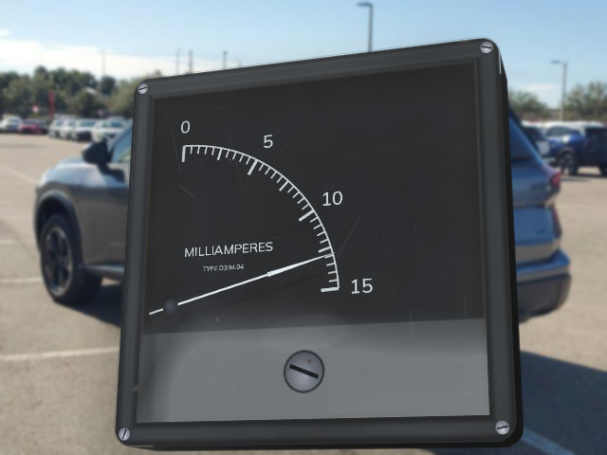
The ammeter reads 13; mA
